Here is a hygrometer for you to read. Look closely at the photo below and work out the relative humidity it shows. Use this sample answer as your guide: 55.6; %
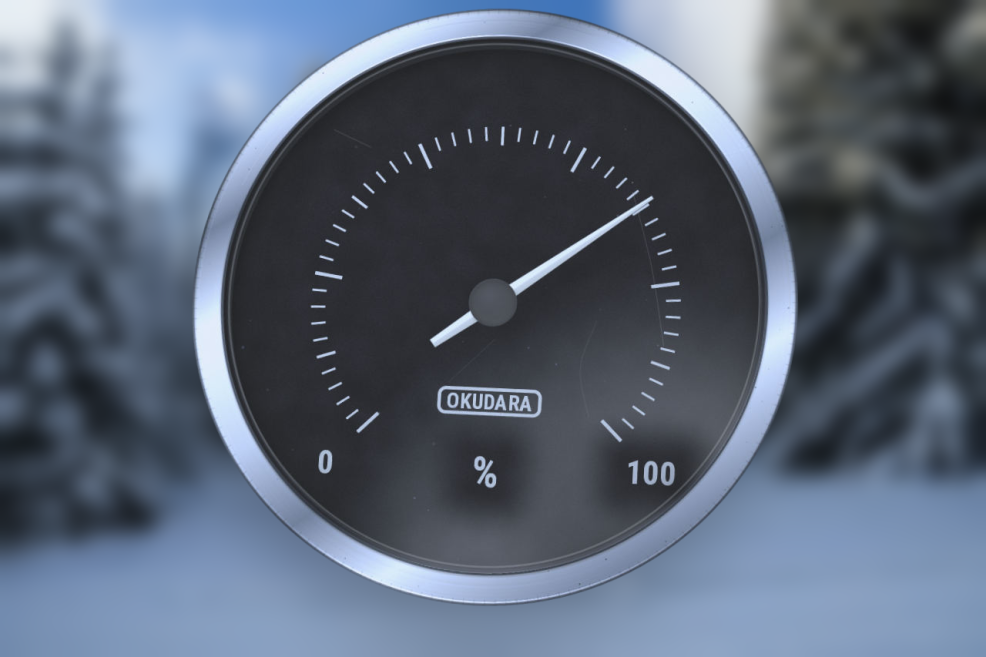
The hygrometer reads 70; %
